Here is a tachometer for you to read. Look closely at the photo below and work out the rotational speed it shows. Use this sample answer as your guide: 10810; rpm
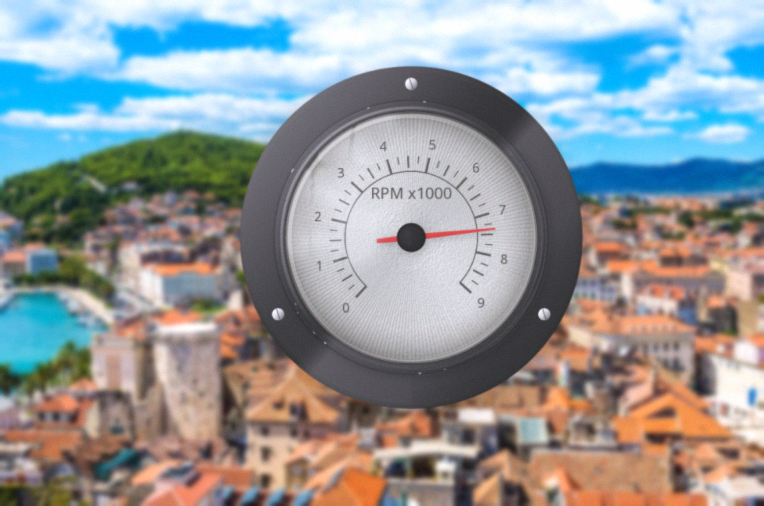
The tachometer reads 7375; rpm
